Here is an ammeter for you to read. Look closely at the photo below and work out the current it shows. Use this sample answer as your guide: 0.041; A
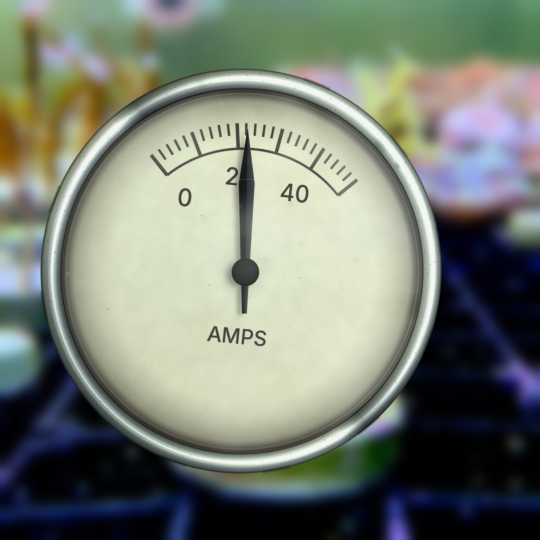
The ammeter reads 22; A
